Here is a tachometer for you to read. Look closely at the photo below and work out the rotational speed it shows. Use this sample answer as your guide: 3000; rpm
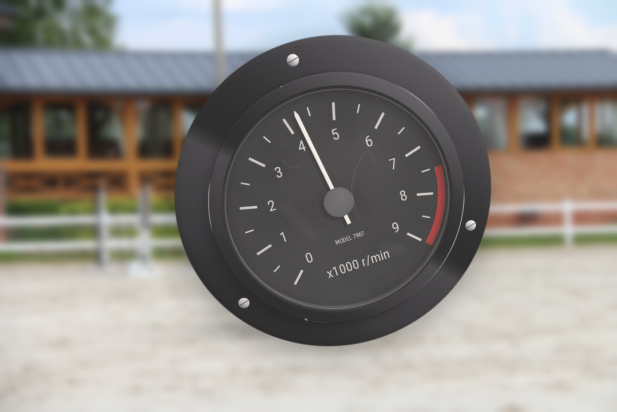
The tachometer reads 4250; rpm
